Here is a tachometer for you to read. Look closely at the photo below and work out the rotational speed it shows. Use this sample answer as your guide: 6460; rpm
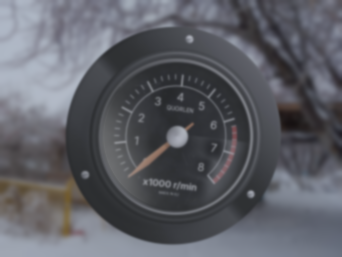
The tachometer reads 0; rpm
